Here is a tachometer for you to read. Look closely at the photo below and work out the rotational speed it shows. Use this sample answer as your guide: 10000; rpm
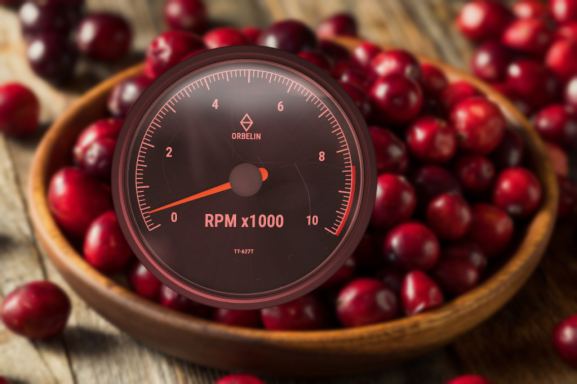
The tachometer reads 400; rpm
